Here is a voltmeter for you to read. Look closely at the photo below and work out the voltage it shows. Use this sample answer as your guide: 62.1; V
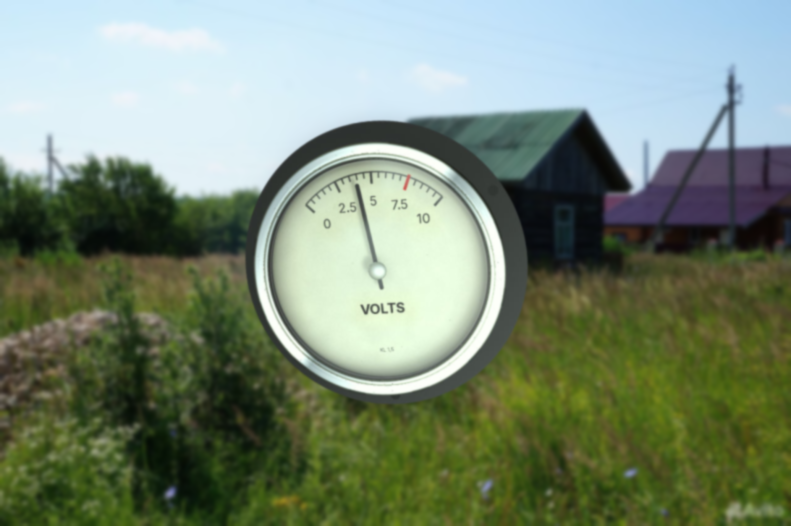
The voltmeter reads 4; V
